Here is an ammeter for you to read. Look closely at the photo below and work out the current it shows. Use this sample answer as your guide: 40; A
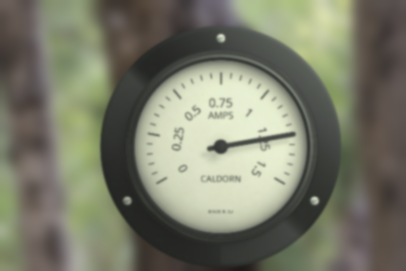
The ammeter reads 1.25; A
